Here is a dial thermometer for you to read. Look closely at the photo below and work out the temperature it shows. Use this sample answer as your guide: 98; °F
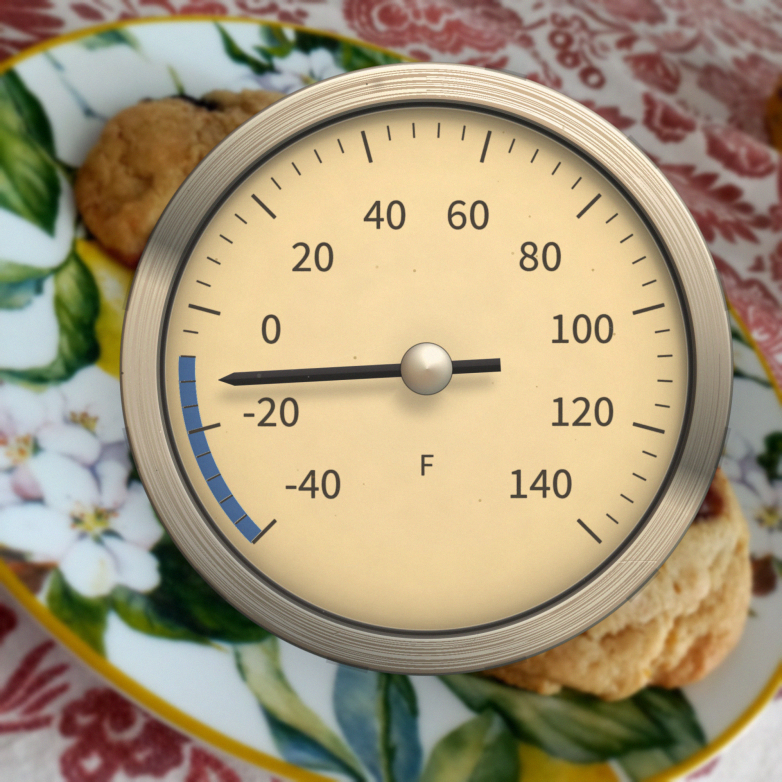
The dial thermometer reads -12; °F
